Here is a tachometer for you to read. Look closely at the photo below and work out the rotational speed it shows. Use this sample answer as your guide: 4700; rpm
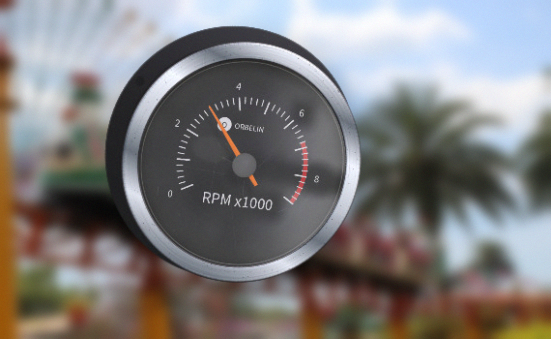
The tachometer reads 3000; rpm
